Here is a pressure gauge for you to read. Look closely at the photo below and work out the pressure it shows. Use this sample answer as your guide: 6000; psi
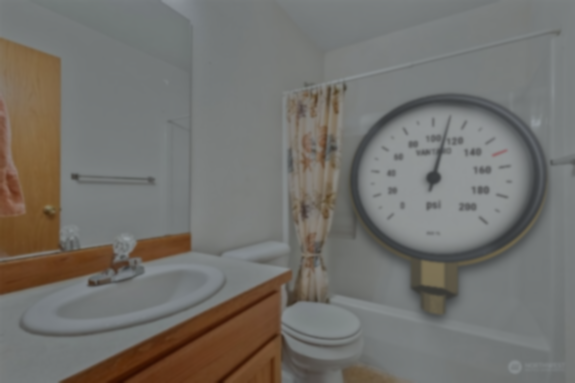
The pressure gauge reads 110; psi
